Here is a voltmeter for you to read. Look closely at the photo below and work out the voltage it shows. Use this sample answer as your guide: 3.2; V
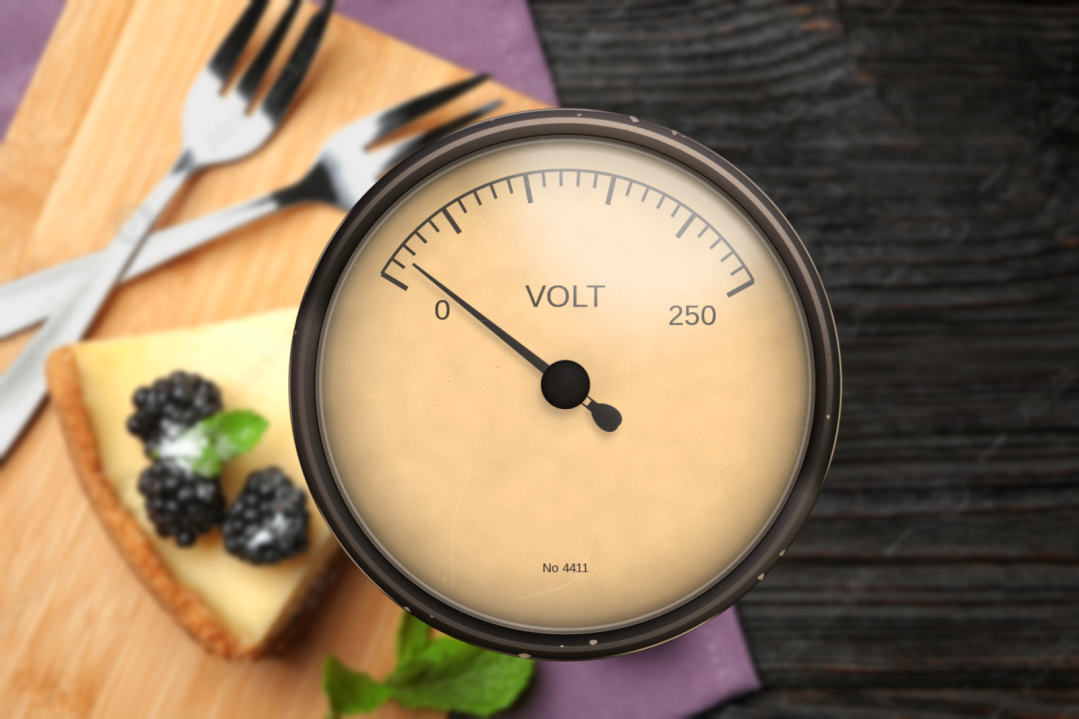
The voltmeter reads 15; V
